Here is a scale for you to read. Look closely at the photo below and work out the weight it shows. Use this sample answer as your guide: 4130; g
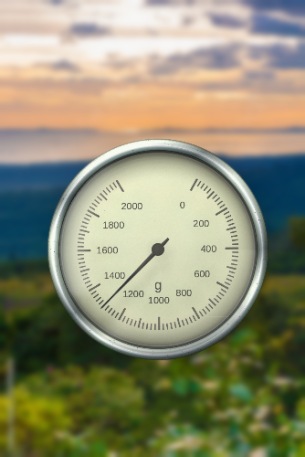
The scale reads 1300; g
